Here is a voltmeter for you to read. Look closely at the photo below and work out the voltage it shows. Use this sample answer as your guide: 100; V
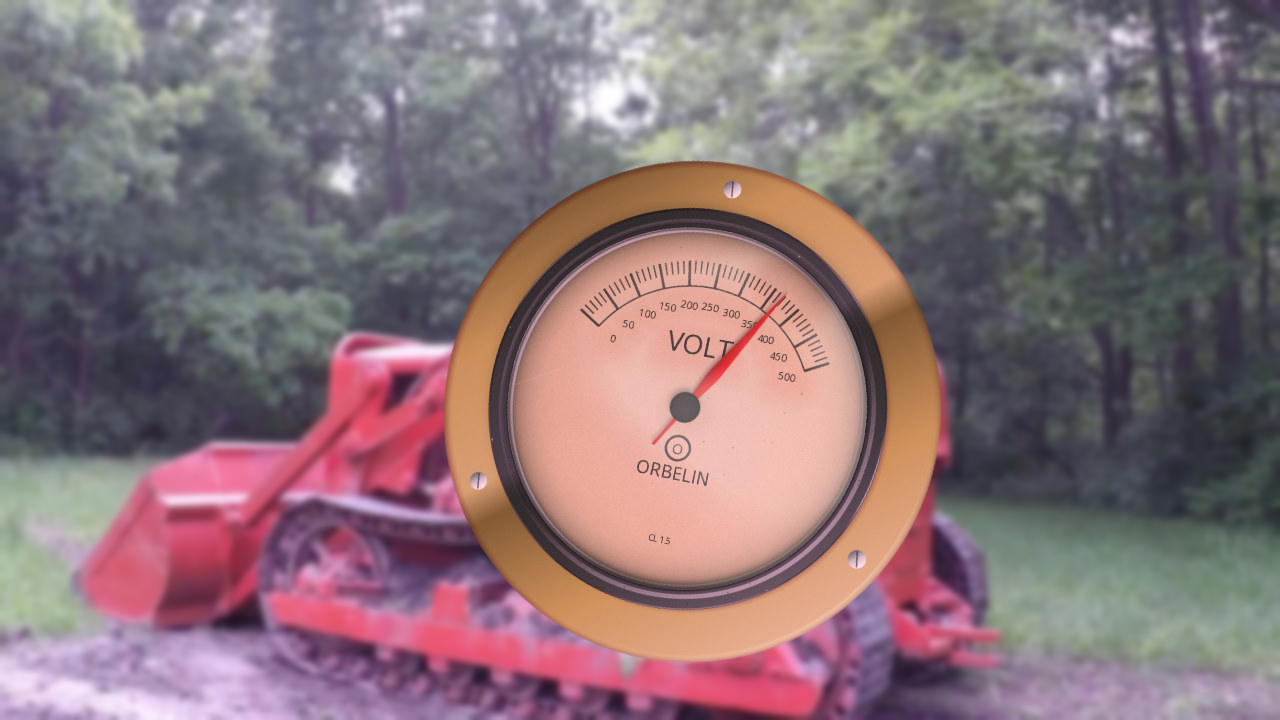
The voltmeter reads 370; V
